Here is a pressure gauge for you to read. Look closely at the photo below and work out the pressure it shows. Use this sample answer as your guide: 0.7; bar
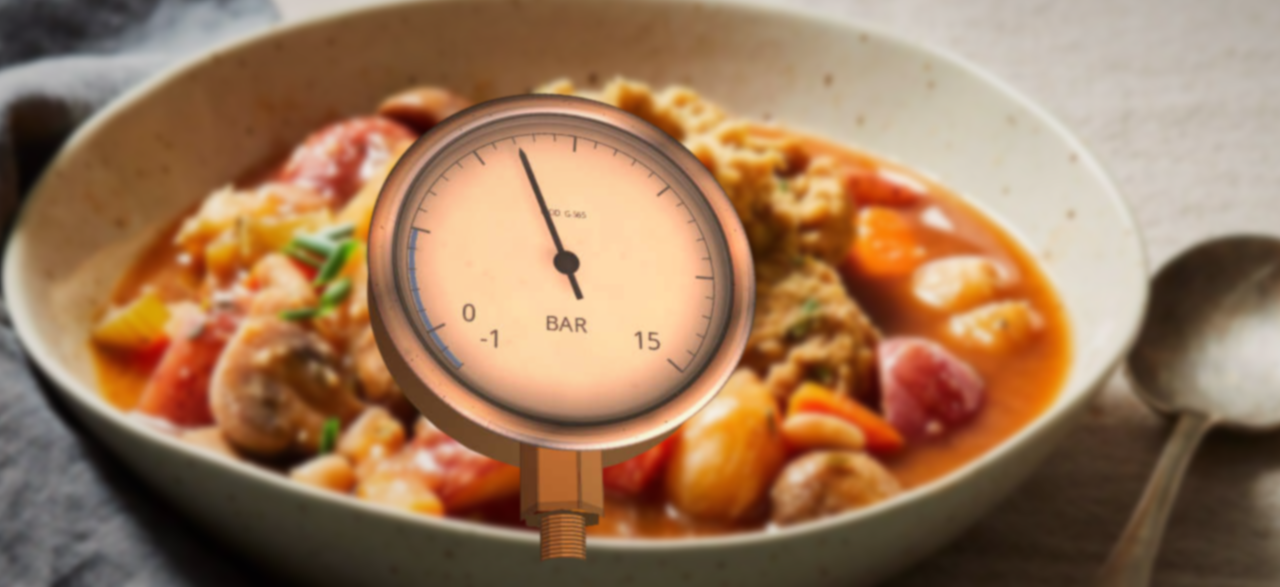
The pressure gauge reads 6; bar
